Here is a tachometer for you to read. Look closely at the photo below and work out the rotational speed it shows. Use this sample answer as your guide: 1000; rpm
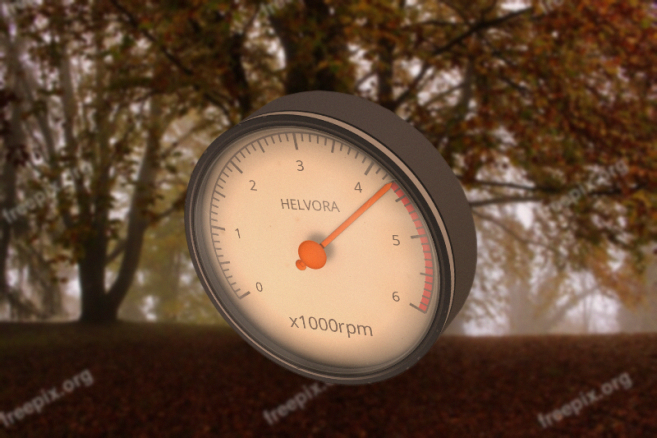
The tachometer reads 4300; rpm
